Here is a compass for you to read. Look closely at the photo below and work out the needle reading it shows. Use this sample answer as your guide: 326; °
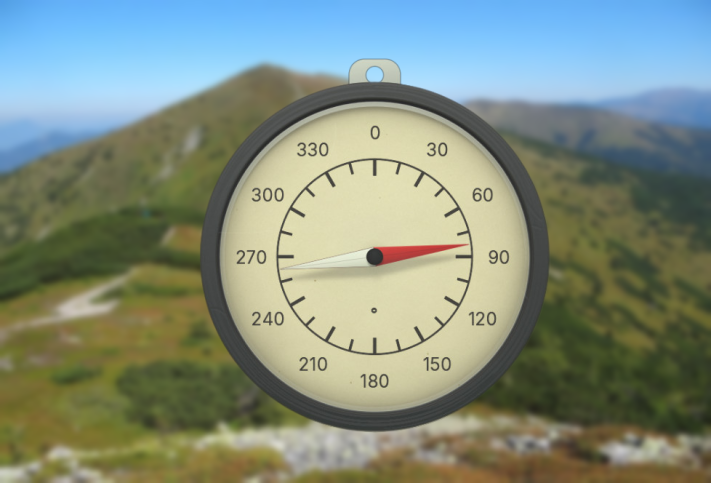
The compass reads 82.5; °
